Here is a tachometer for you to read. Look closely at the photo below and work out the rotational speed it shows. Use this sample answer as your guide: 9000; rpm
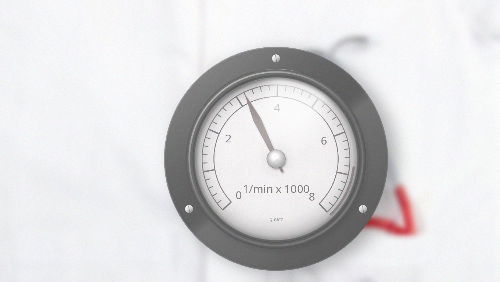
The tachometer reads 3200; rpm
